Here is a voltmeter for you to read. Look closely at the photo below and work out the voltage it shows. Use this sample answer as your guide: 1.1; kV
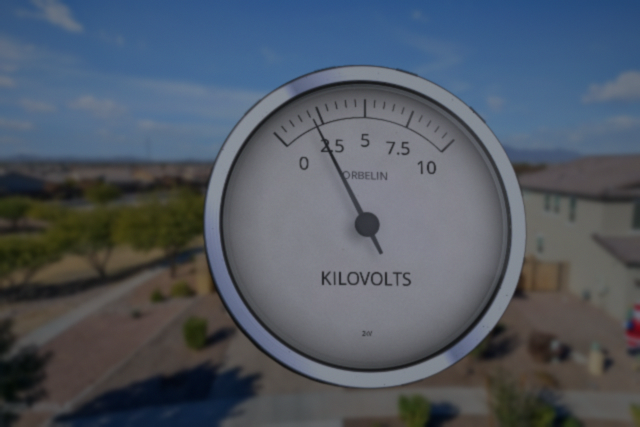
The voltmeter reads 2; kV
